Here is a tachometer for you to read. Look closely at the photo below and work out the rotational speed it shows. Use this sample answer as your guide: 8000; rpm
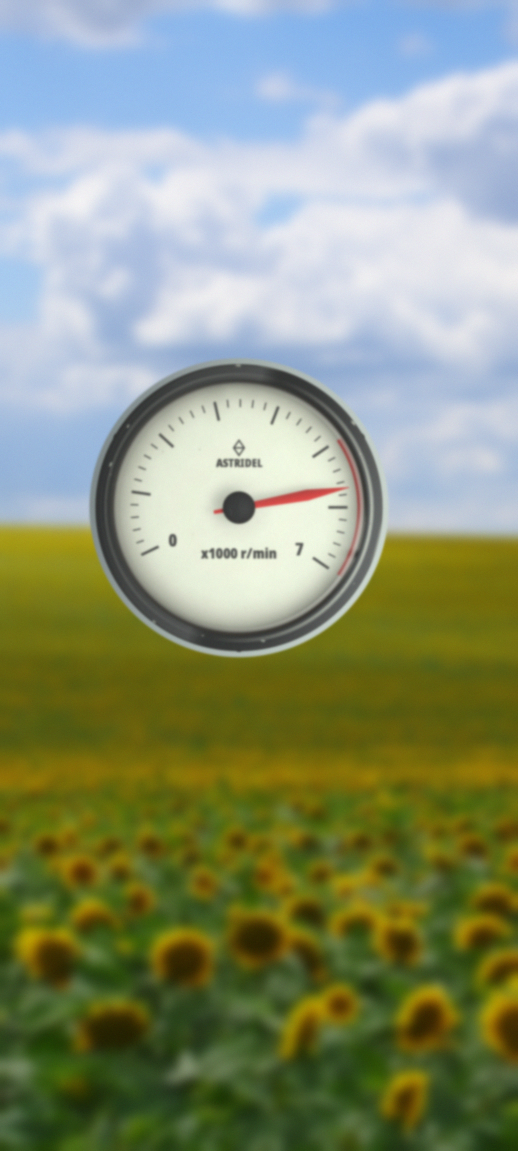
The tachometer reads 5700; rpm
